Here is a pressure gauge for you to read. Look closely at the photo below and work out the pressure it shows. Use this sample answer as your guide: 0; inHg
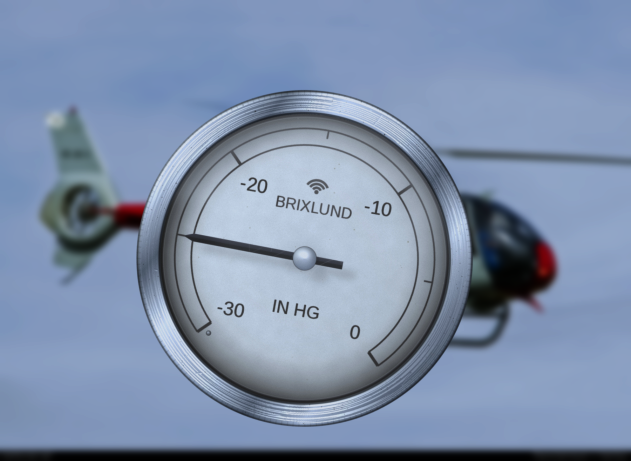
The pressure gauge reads -25; inHg
